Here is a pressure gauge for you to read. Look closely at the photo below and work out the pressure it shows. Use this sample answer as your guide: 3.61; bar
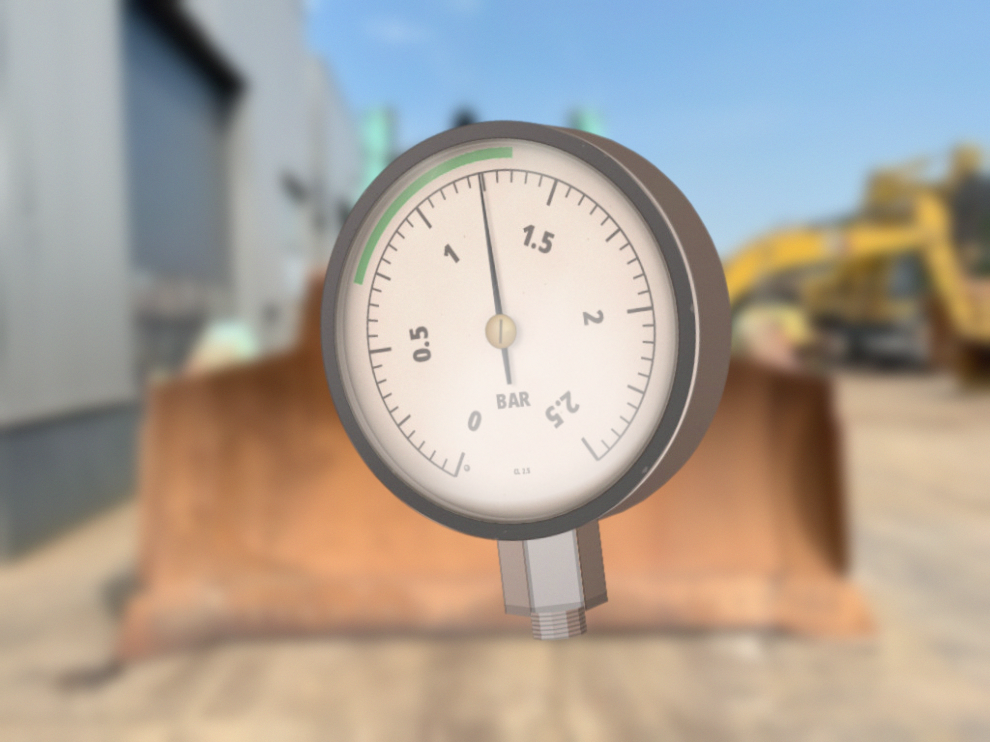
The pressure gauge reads 1.25; bar
